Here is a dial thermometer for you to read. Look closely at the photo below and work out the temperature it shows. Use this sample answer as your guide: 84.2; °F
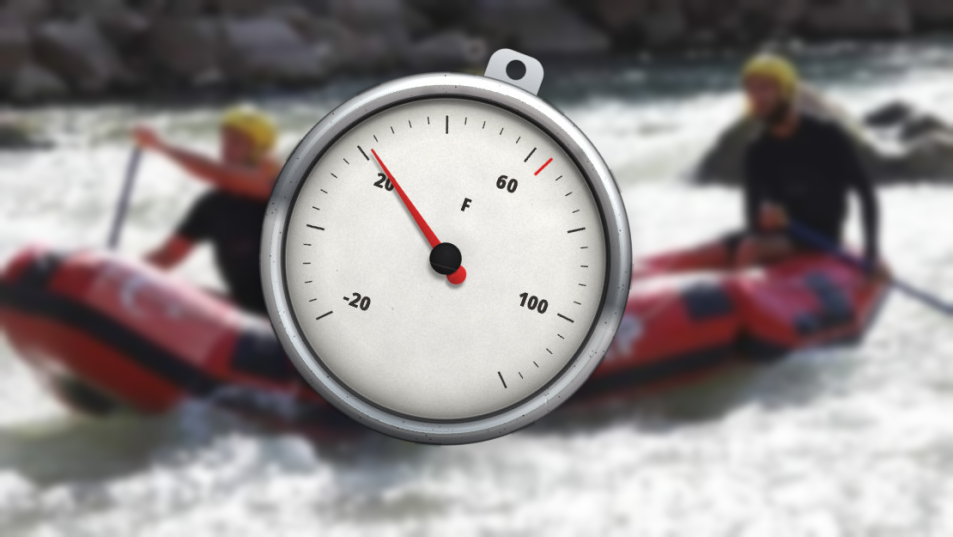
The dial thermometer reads 22; °F
